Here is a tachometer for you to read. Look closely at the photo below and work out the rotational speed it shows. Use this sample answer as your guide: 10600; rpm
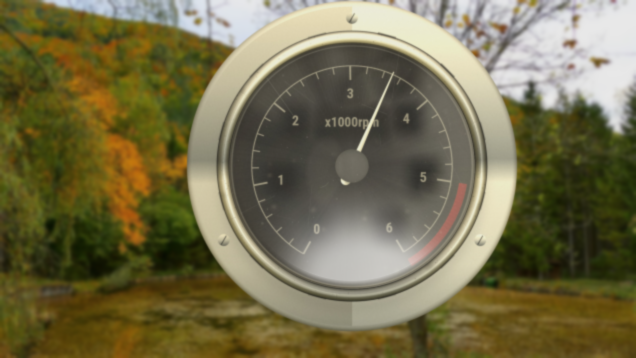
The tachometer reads 3500; rpm
